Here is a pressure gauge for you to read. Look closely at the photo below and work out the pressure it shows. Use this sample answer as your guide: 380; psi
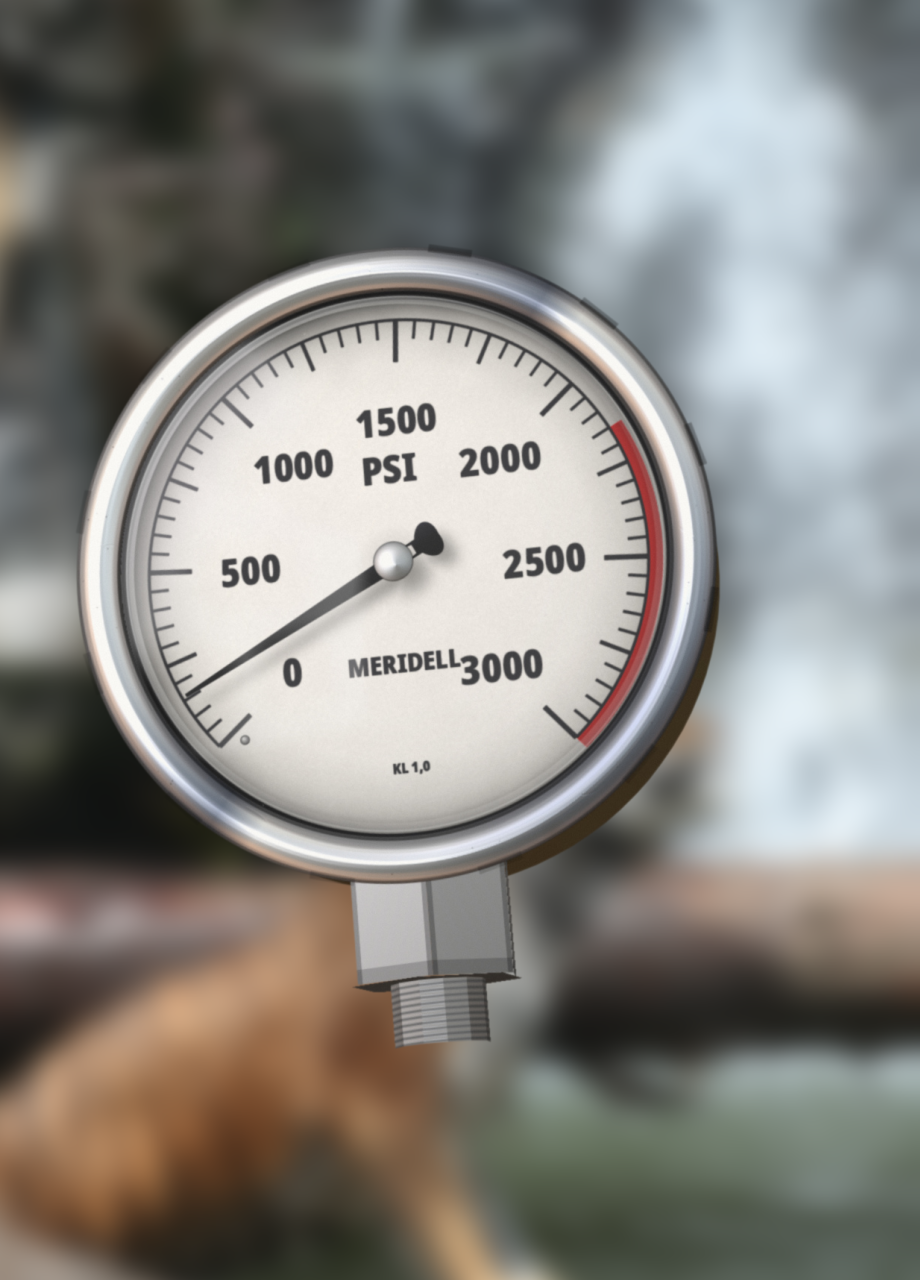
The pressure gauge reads 150; psi
